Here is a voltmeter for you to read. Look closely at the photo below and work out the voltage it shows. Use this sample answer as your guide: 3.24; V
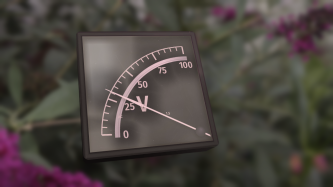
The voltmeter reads 30; V
